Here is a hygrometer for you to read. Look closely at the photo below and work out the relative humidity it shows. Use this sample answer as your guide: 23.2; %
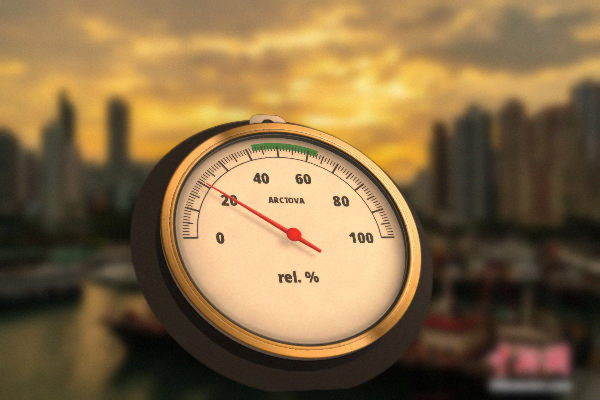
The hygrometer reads 20; %
